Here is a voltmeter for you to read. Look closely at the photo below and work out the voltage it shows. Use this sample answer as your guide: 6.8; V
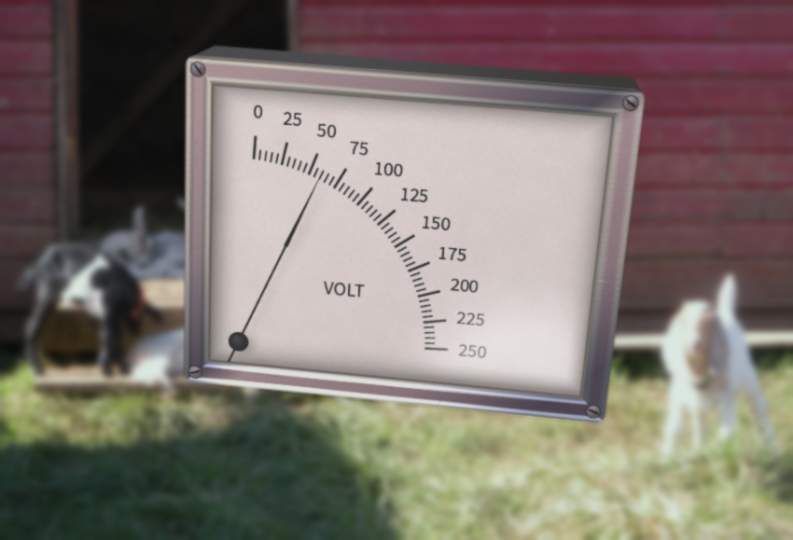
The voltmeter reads 60; V
